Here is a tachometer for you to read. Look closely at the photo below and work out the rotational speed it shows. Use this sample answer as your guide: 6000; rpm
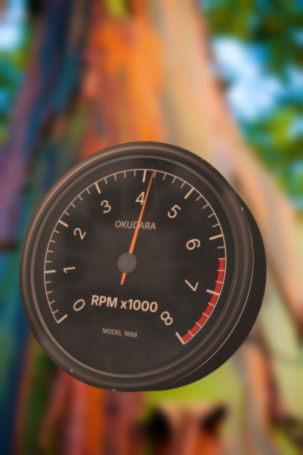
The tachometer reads 4200; rpm
